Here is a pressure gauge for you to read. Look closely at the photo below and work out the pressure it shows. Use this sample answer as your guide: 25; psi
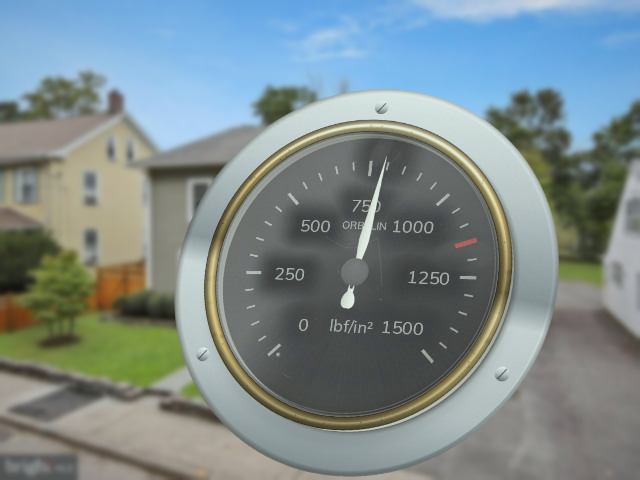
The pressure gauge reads 800; psi
